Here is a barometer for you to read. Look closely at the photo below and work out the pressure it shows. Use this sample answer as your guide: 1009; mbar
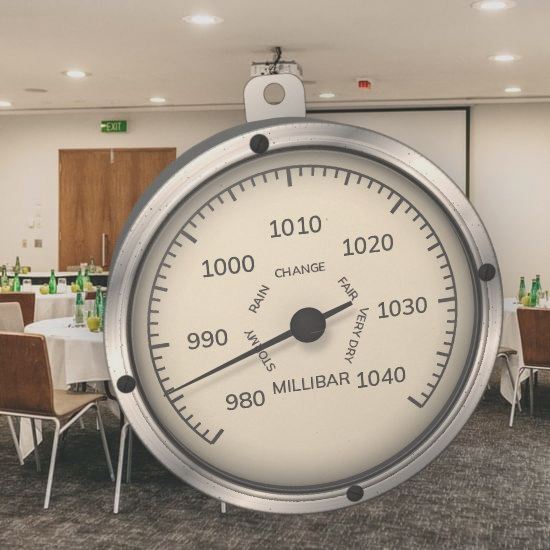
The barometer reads 986; mbar
